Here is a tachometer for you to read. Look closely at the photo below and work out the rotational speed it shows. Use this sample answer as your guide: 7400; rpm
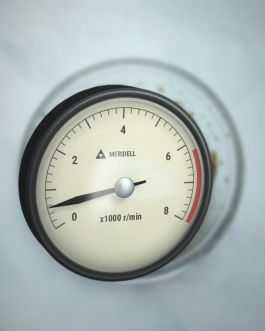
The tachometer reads 600; rpm
